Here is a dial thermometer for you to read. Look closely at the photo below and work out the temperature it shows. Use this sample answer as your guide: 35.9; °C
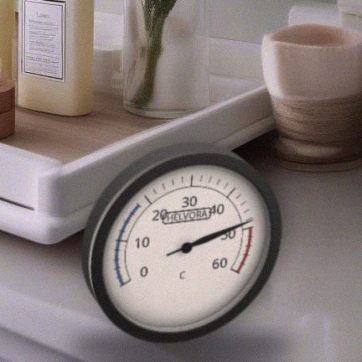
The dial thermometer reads 48; °C
